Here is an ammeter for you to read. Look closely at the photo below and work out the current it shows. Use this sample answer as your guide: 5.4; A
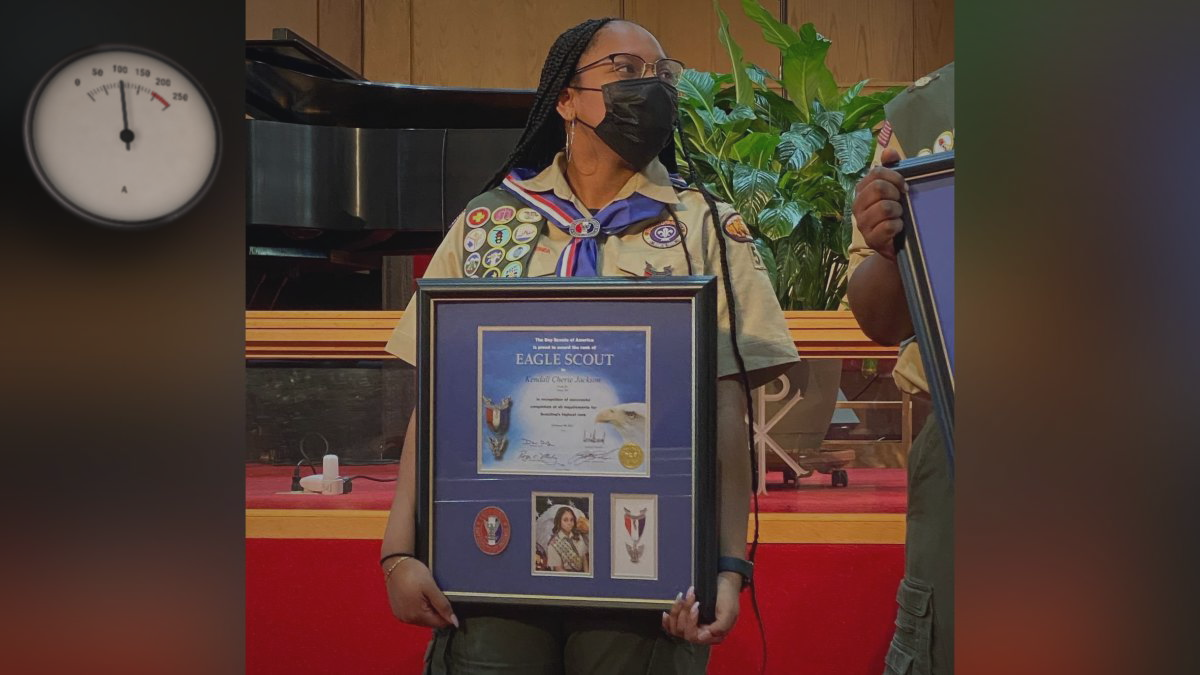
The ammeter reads 100; A
